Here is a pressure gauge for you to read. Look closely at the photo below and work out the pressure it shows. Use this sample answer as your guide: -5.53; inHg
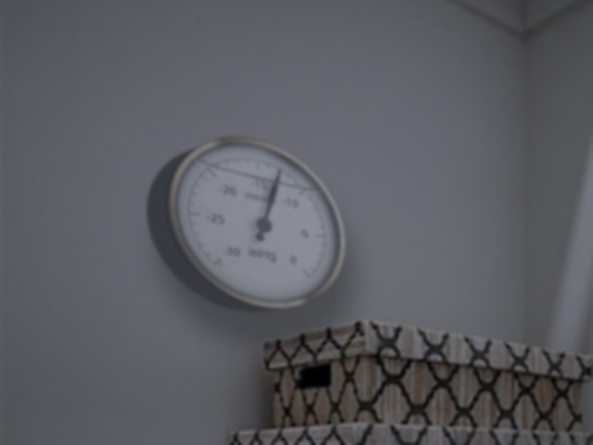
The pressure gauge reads -13; inHg
